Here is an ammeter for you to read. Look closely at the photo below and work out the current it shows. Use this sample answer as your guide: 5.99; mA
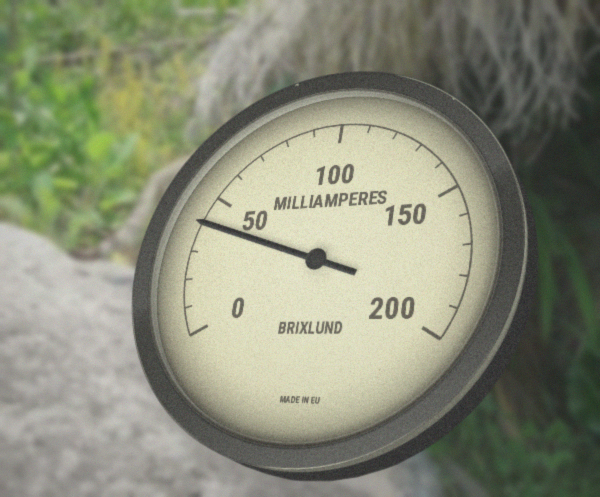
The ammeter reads 40; mA
